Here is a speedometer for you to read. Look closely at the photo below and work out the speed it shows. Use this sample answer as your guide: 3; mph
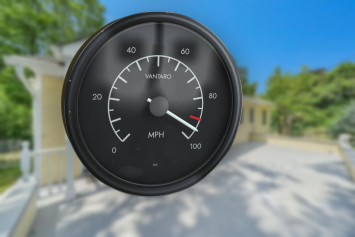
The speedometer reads 95; mph
